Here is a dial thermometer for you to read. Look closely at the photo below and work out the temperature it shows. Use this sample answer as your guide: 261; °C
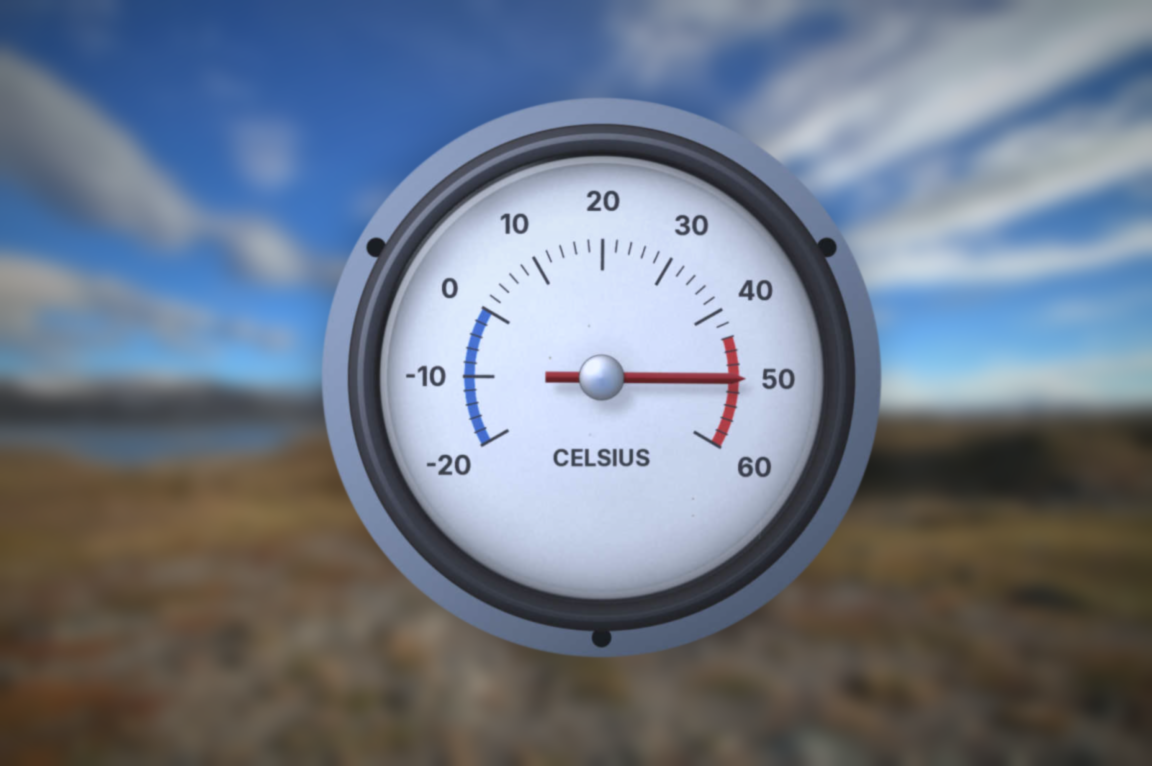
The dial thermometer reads 50; °C
